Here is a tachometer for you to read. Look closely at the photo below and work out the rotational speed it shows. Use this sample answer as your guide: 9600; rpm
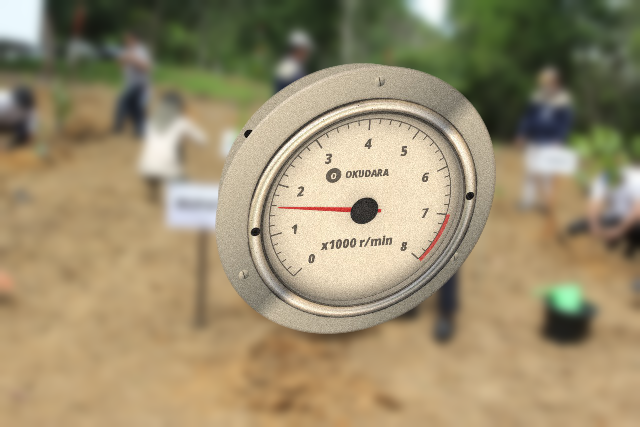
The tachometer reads 1600; rpm
